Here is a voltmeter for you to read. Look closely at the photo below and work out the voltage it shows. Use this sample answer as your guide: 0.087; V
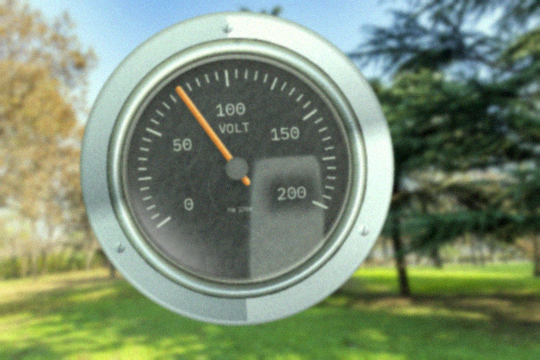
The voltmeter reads 75; V
